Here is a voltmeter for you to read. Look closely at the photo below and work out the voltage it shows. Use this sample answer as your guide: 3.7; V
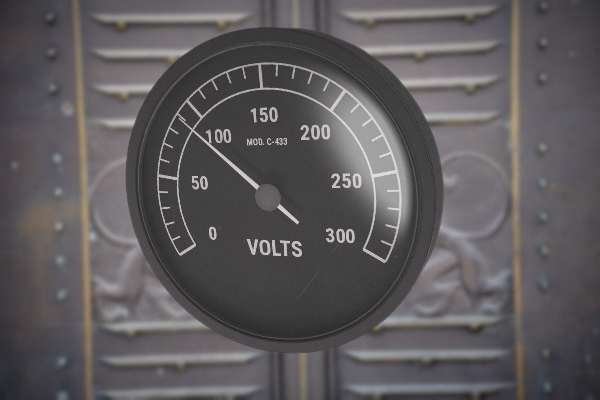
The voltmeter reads 90; V
